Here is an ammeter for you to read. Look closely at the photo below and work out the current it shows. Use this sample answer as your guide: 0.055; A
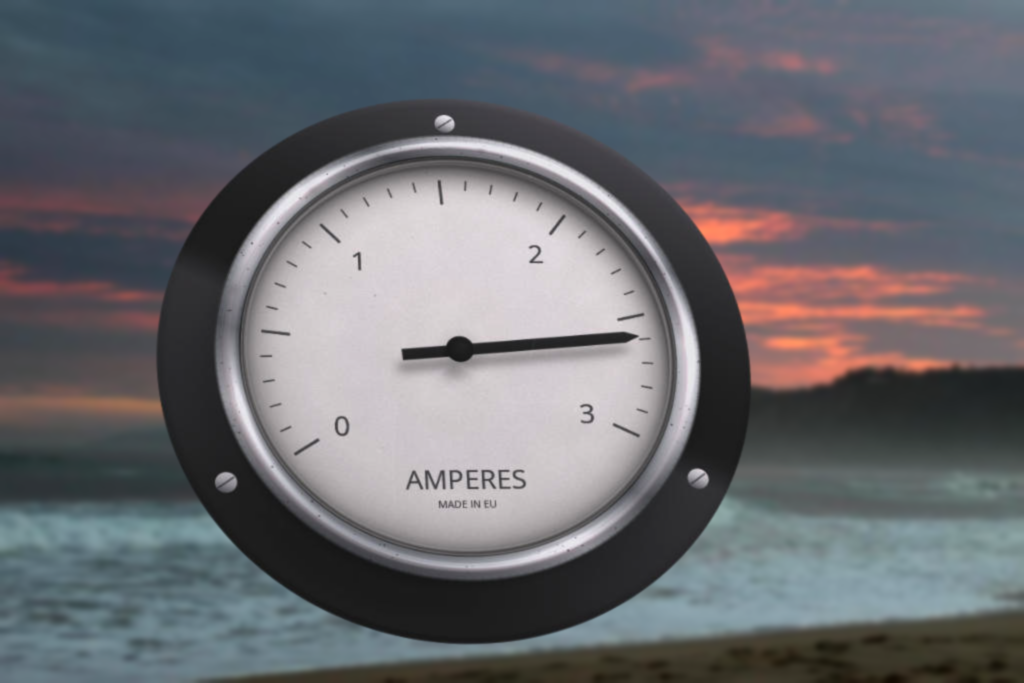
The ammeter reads 2.6; A
